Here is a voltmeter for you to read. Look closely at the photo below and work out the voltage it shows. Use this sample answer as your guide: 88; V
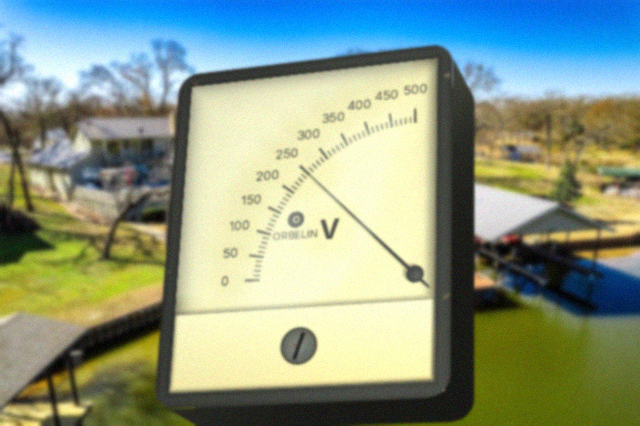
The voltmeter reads 250; V
